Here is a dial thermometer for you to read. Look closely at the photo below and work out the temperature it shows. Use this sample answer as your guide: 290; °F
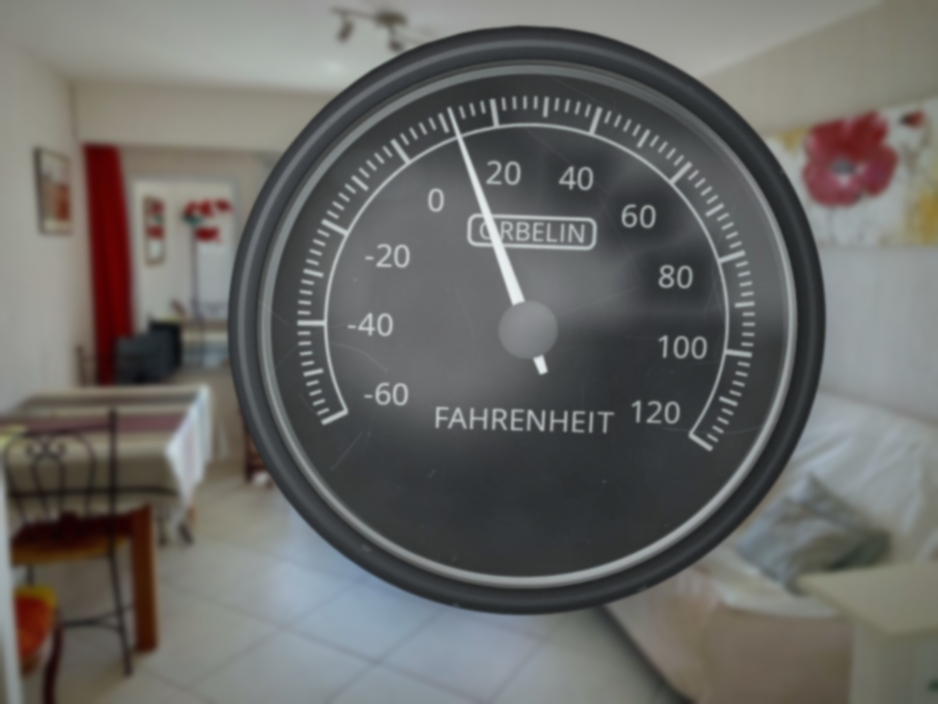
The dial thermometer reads 12; °F
